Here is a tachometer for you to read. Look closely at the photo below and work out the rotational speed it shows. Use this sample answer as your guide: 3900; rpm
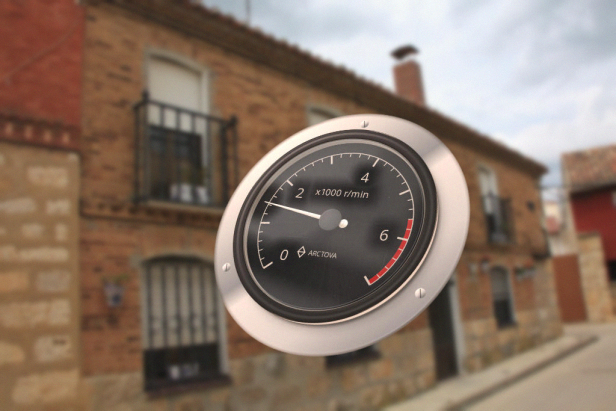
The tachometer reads 1400; rpm
